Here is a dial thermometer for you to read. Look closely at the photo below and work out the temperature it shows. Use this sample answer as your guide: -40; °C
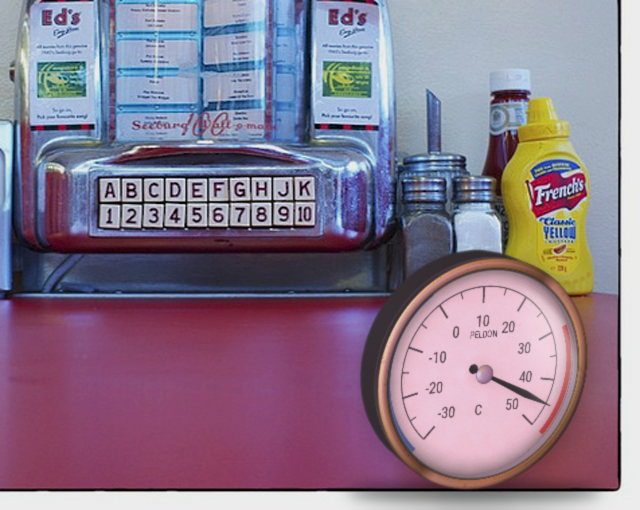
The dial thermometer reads 45; °C
